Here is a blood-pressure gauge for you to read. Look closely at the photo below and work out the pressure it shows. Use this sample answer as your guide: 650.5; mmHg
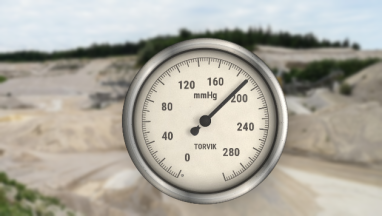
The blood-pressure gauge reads 190; mmHg
